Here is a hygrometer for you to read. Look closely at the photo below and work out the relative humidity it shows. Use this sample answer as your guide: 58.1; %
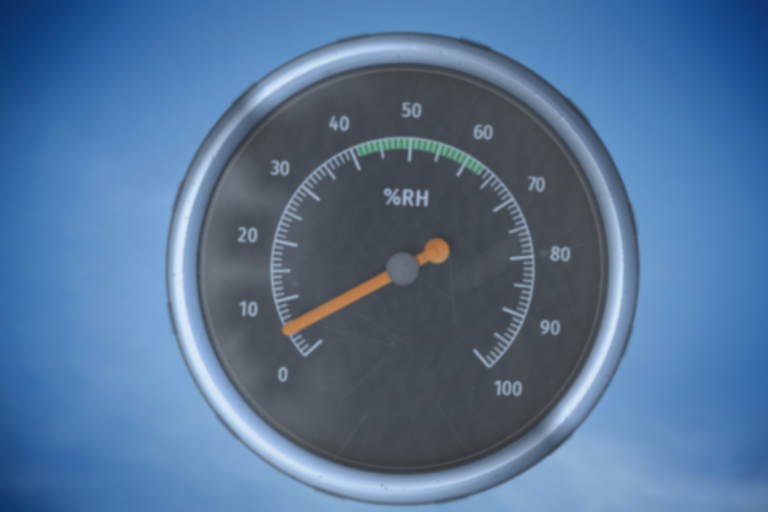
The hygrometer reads 5; %
